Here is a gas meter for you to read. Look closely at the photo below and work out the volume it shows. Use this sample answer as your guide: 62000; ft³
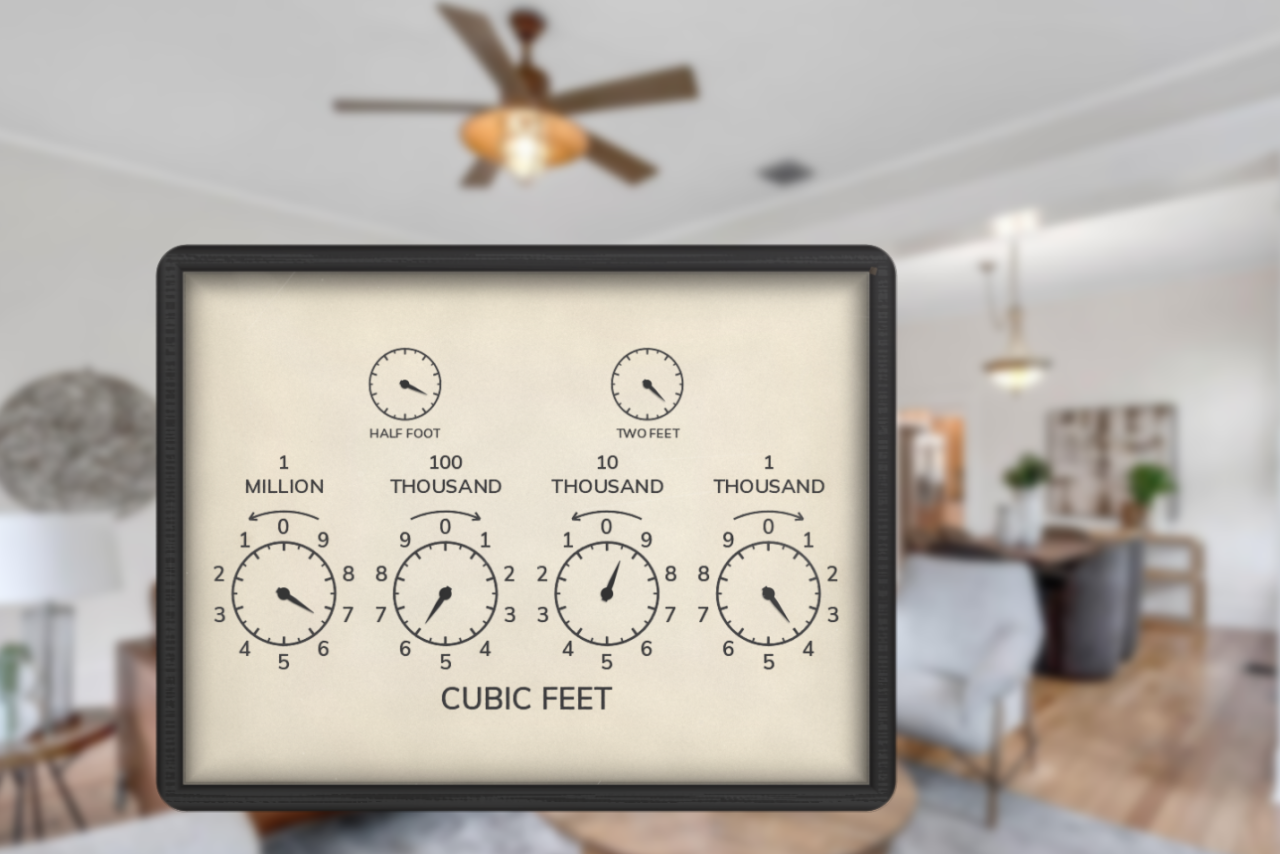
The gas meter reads 659400; ft³
